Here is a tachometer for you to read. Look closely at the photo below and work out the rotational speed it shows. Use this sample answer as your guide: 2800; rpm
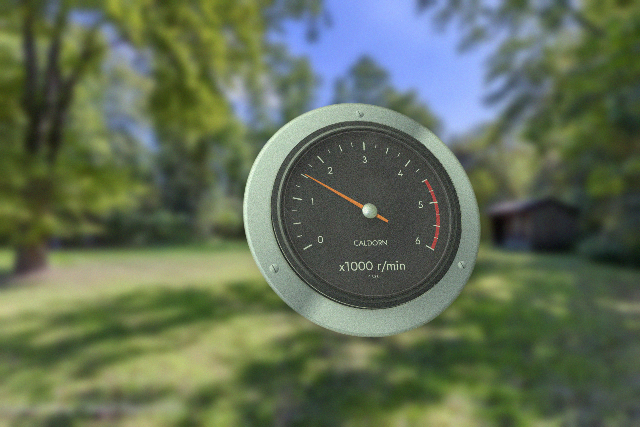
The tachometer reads 1500; rpm
